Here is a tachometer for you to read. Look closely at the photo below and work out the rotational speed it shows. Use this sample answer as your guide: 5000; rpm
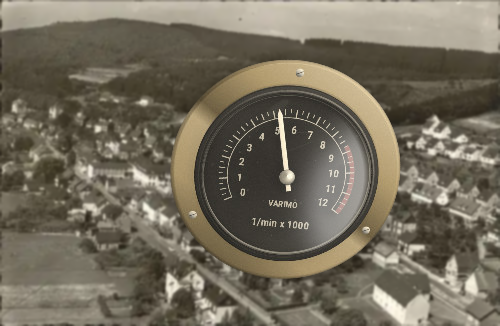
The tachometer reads 5250; rpm
